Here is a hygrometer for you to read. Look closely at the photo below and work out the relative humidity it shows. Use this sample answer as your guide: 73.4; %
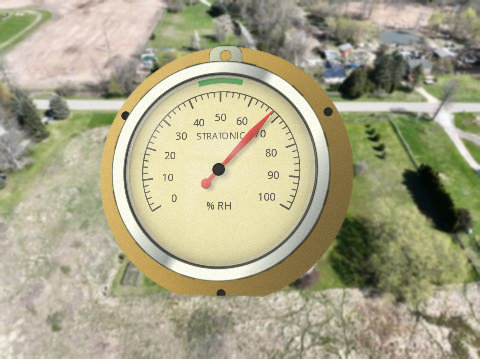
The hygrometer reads 68; %
